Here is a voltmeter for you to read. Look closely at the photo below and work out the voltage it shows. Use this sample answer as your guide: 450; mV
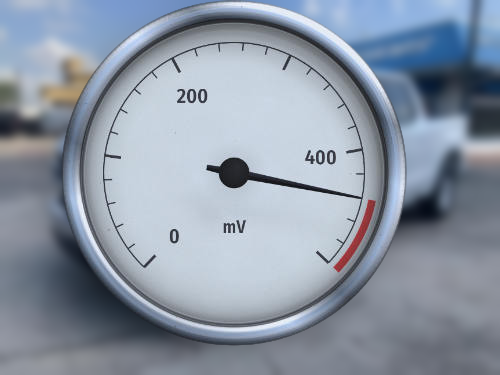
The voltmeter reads 440; mV
